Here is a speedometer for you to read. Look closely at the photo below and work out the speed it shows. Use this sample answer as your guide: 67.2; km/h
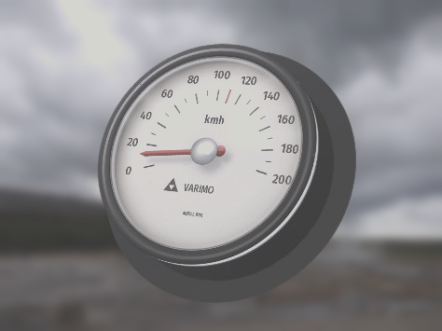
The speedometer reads 10; km/h
